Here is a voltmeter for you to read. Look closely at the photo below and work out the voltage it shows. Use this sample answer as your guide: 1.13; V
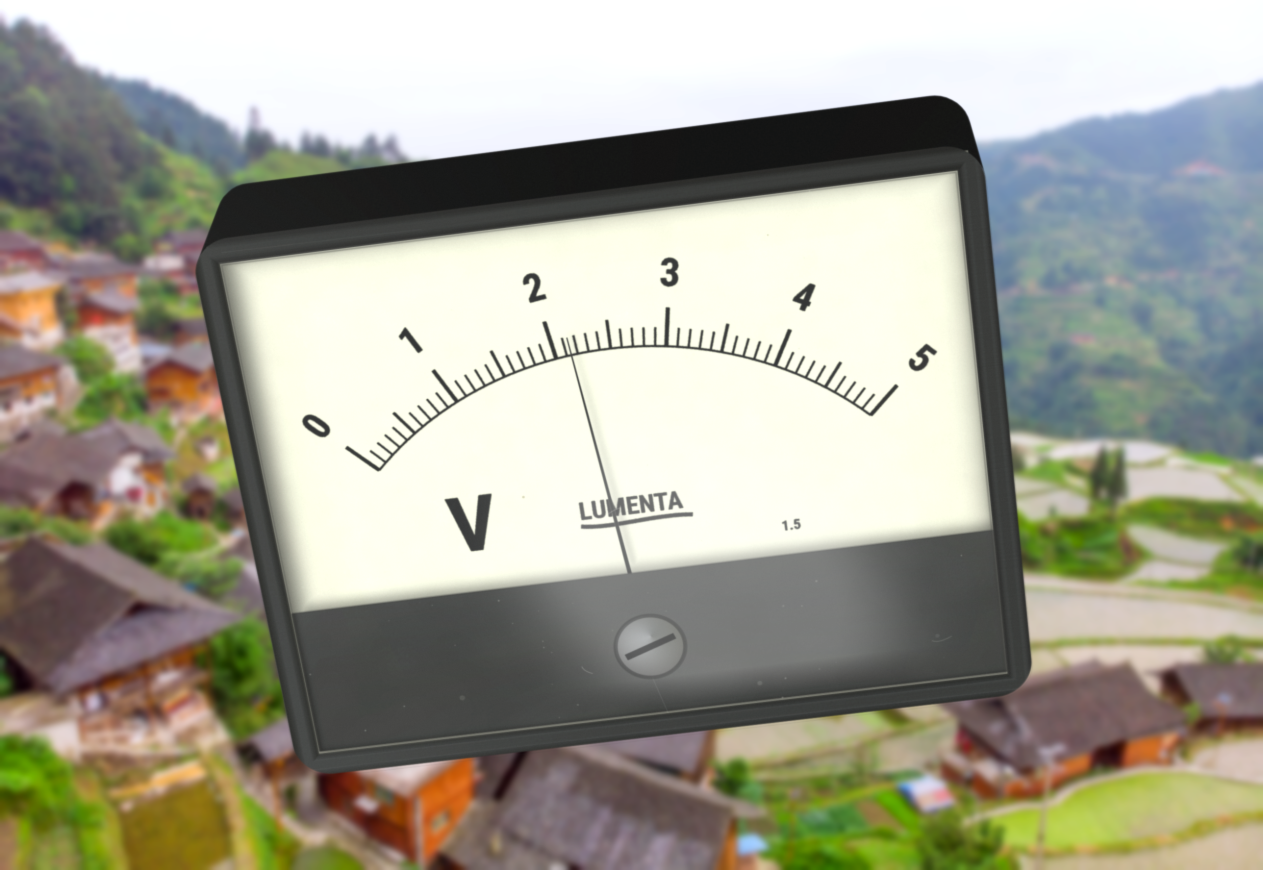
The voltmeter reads 2.15; V
